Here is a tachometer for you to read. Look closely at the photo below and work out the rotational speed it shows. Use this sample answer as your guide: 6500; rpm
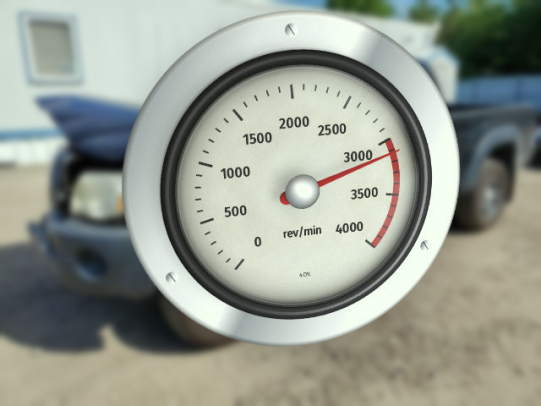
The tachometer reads 3100; rpm
